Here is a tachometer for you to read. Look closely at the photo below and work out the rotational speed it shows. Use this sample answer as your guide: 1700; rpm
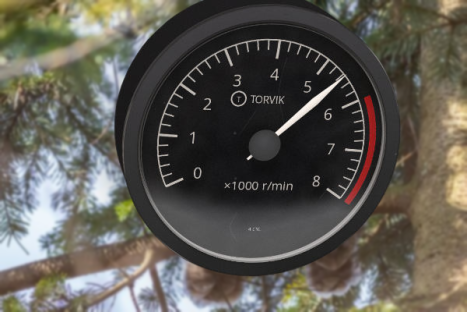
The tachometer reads 5400; rpm
